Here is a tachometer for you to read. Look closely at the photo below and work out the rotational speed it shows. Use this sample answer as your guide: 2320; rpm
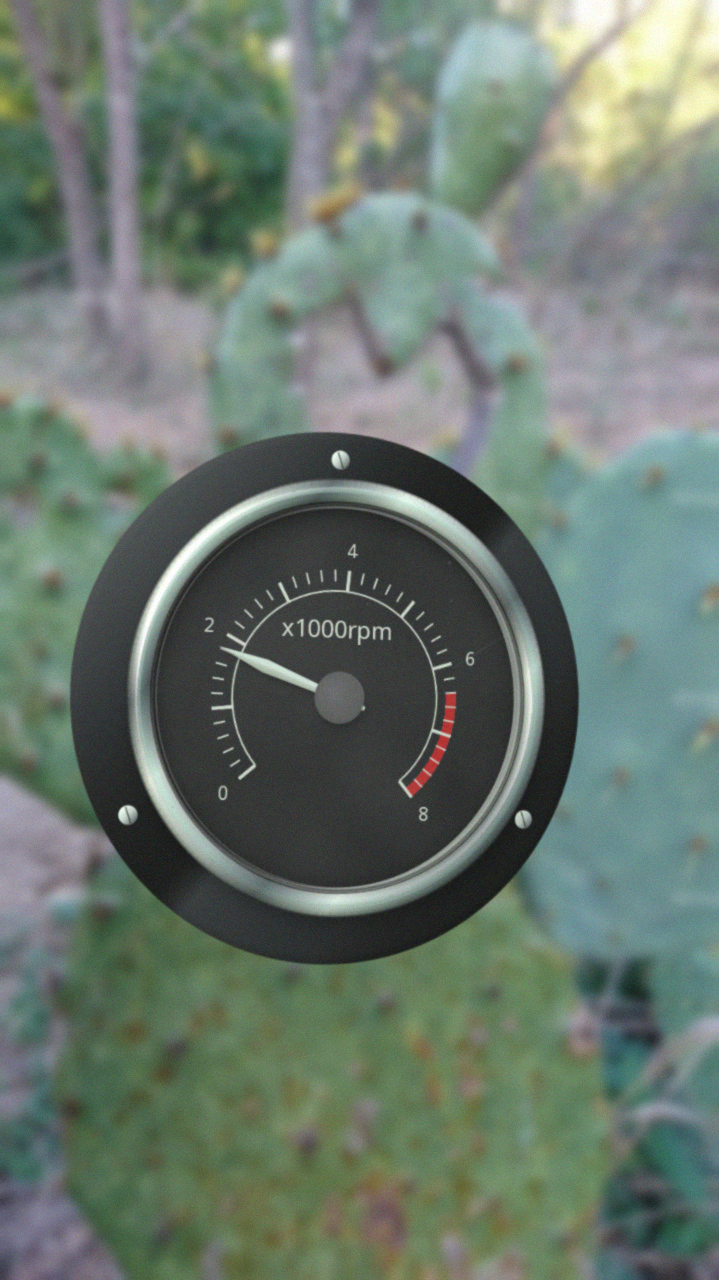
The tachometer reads 1800; rpm
